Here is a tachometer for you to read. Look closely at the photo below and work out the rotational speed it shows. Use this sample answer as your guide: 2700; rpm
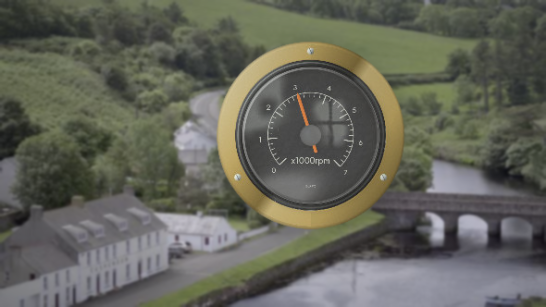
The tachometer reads 3000; rpm
